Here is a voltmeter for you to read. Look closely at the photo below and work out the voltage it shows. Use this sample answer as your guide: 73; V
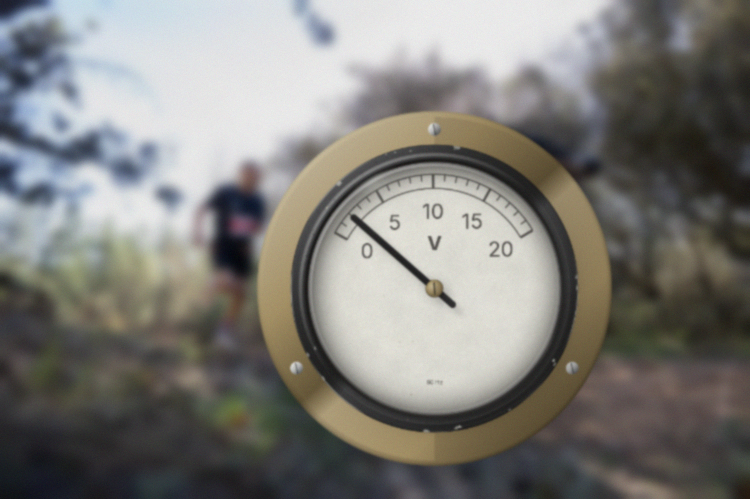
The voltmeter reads 2; V
